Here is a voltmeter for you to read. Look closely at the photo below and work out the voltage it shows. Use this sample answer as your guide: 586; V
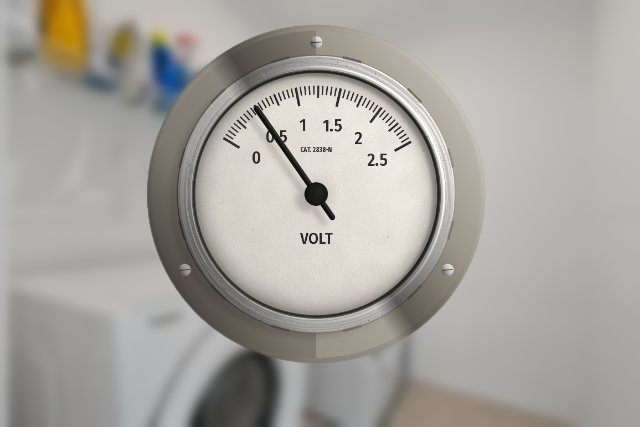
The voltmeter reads 0.5; V
